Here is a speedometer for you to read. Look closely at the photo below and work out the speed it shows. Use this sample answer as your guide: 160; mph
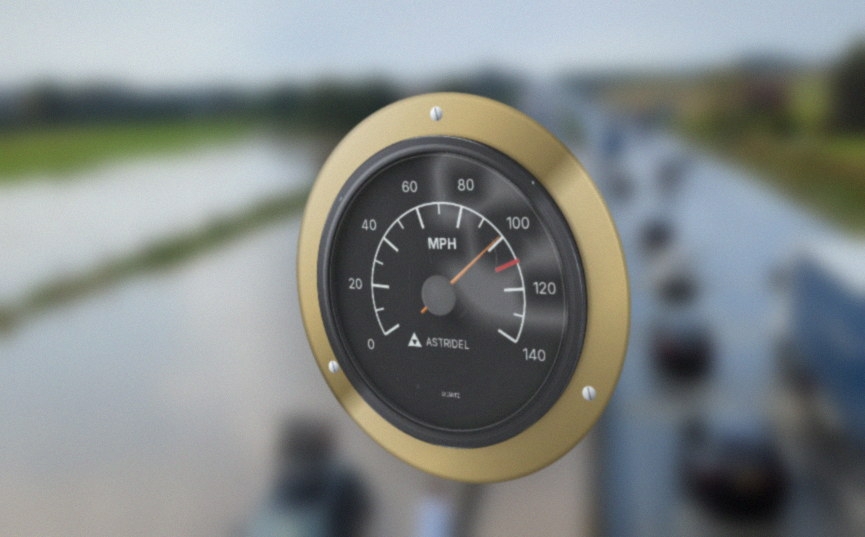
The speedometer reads 100; mph
